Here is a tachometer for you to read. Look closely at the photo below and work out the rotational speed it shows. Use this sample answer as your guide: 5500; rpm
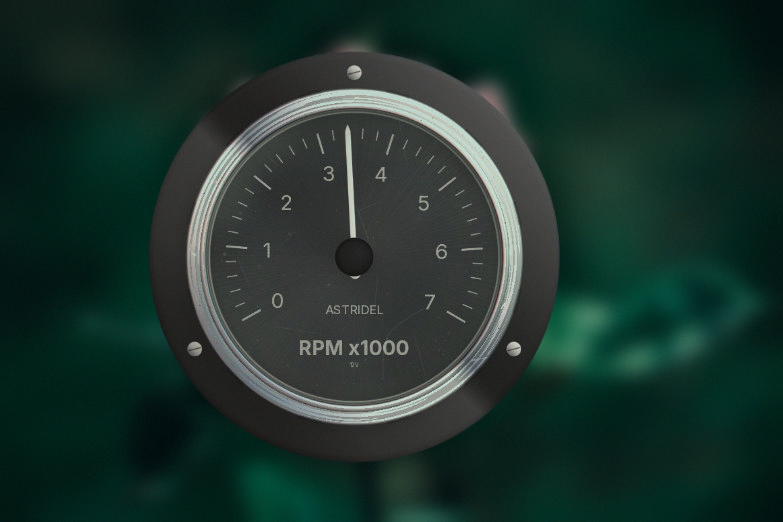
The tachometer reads 3400; rpm
